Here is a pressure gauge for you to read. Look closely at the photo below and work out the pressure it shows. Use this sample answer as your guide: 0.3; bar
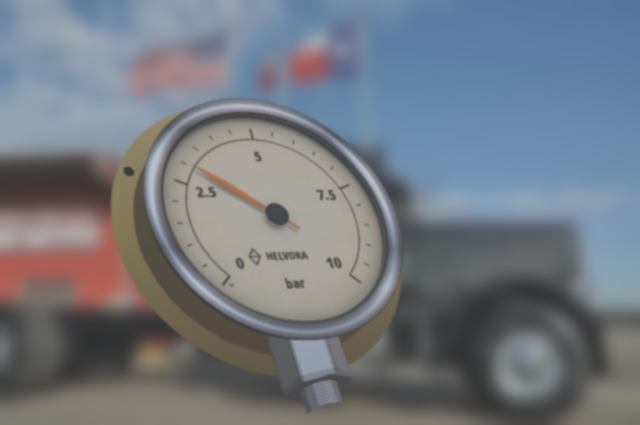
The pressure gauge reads 3; bar
